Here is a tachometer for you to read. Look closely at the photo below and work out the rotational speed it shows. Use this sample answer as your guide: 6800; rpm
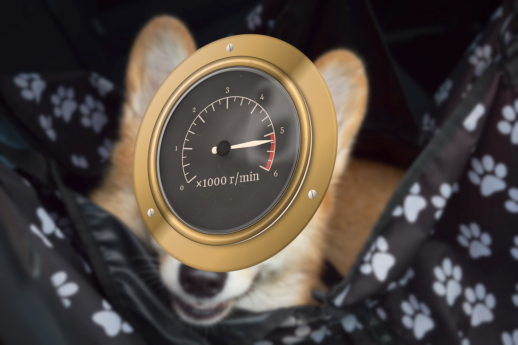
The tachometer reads 5250; rpm
